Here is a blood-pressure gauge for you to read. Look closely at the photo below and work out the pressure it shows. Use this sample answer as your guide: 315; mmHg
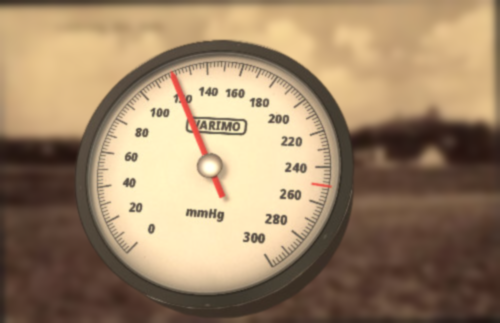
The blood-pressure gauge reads 120; mmHg
